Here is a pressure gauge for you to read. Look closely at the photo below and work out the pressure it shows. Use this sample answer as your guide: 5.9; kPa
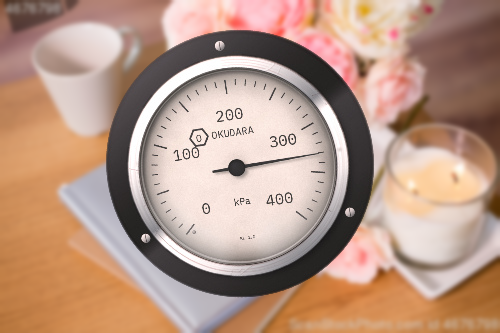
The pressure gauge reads 330; kPa
